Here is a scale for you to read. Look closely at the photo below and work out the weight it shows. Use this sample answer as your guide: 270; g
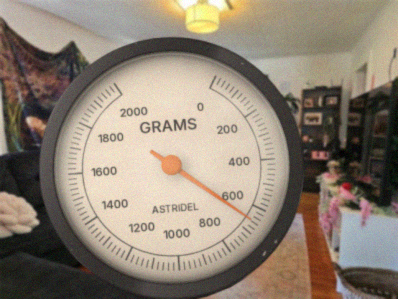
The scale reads 660; g
